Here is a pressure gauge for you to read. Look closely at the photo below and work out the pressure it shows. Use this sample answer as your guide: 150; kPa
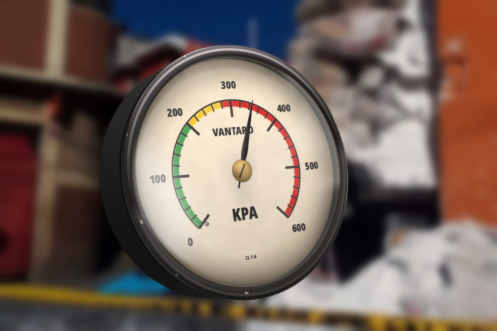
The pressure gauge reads 340; kPa
